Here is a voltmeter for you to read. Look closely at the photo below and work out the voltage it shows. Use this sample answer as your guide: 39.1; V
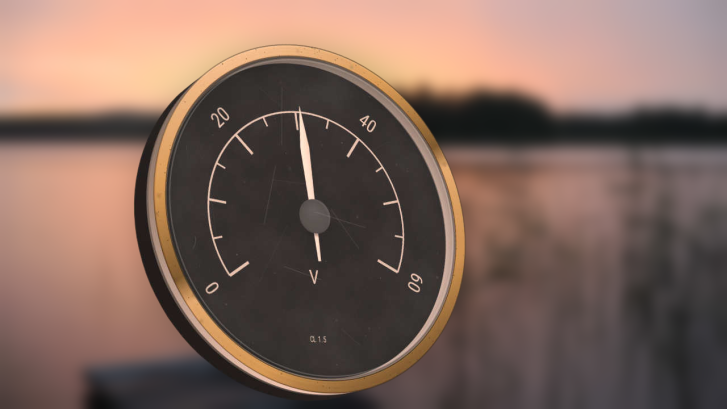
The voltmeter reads 30; V
